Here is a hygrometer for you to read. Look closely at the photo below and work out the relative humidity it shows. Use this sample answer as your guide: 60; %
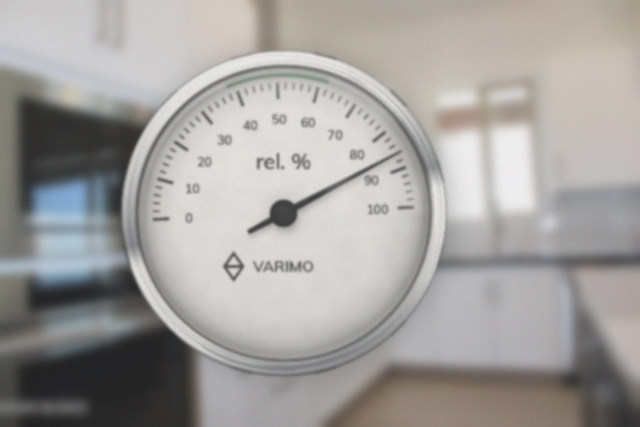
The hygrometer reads 86; %
